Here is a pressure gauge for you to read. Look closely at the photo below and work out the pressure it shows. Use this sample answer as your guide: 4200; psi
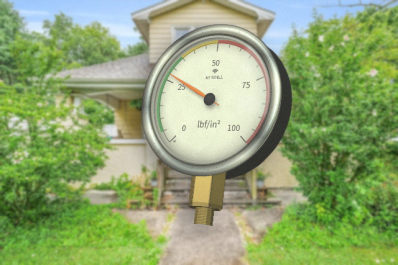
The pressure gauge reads 27.5; psi
